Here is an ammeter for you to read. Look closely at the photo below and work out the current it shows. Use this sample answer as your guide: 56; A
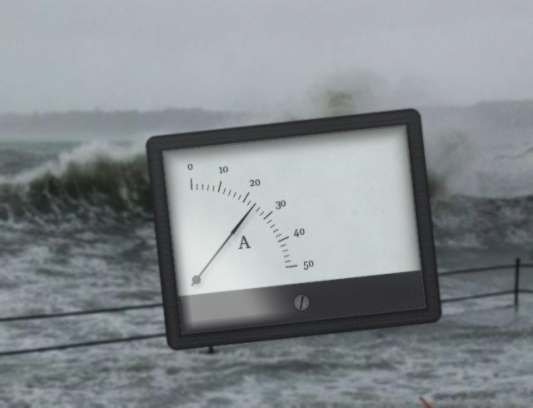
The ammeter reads 24; A
